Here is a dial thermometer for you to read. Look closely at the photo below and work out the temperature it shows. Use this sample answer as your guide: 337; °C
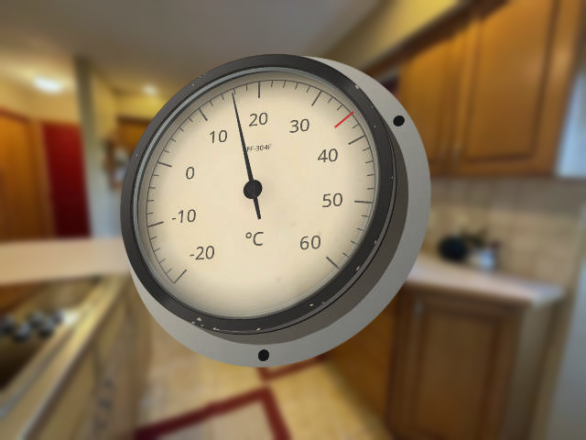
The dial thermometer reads 16; °C
